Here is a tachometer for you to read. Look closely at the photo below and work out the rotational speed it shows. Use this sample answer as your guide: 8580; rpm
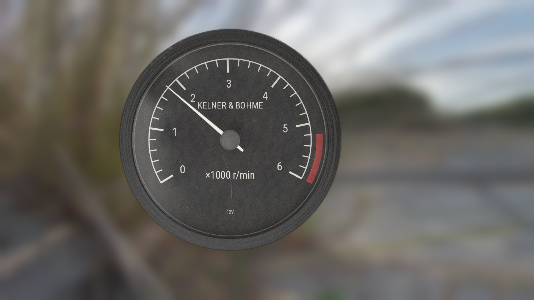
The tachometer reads 1800; rpm
